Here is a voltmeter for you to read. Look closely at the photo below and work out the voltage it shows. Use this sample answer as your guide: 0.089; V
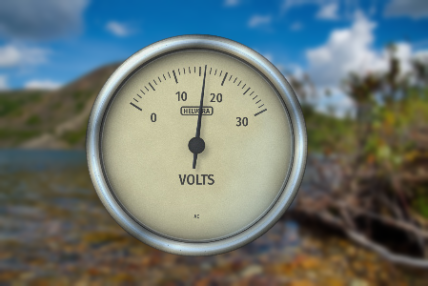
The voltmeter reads 16; V
